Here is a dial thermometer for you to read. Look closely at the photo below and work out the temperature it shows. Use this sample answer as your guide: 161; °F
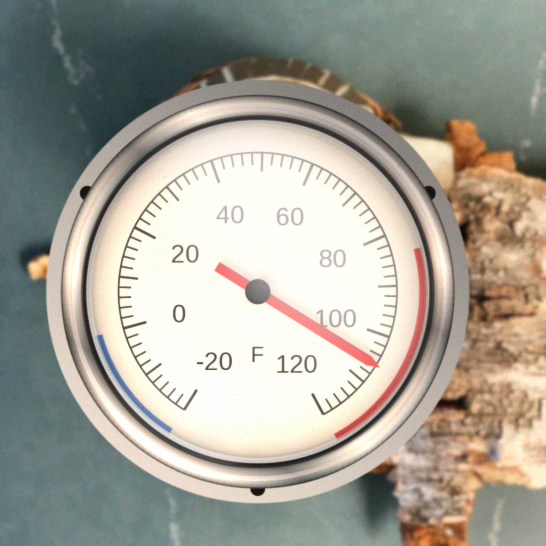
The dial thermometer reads 106; °F
